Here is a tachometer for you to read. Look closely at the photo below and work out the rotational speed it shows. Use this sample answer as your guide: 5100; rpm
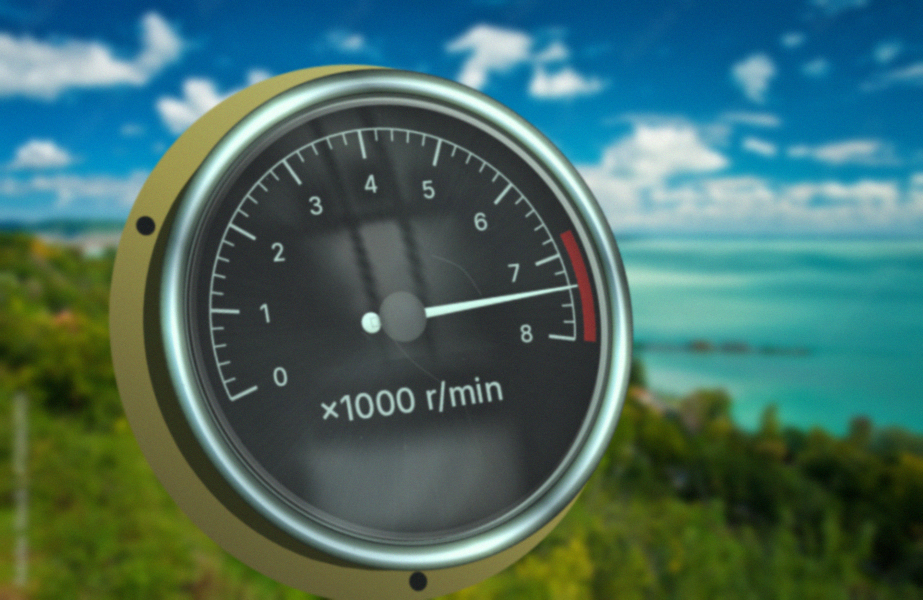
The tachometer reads 7400; rpm
